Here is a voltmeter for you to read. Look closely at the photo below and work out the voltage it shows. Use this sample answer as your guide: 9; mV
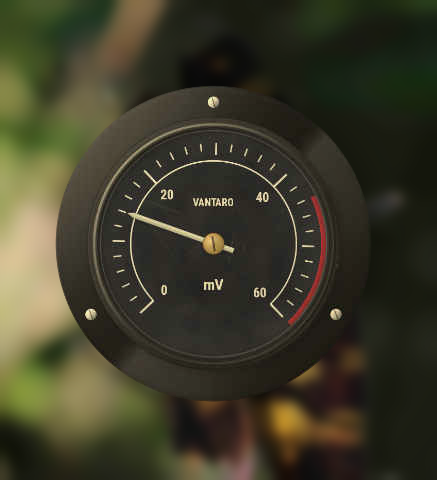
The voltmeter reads 14; mV
